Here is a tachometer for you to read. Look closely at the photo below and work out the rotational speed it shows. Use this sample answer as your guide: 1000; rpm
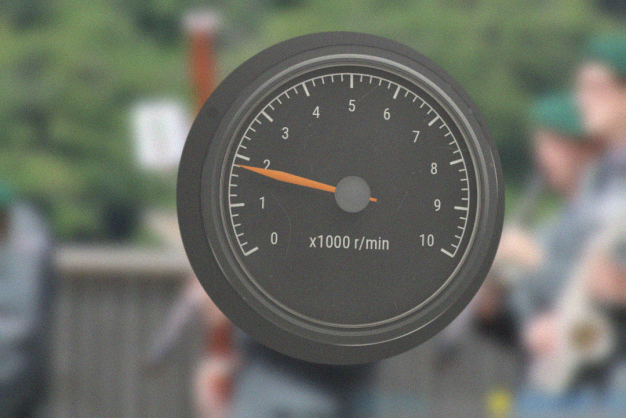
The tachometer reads 1800; rpm
